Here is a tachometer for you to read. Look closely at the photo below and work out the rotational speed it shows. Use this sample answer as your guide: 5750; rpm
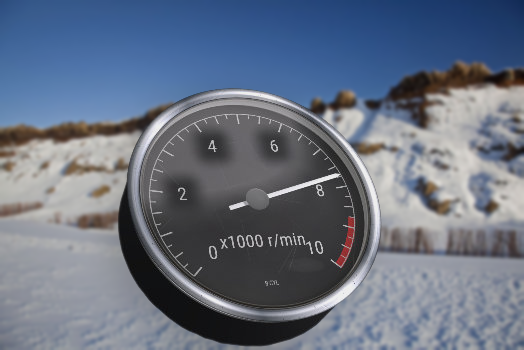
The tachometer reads 7750; rpm
